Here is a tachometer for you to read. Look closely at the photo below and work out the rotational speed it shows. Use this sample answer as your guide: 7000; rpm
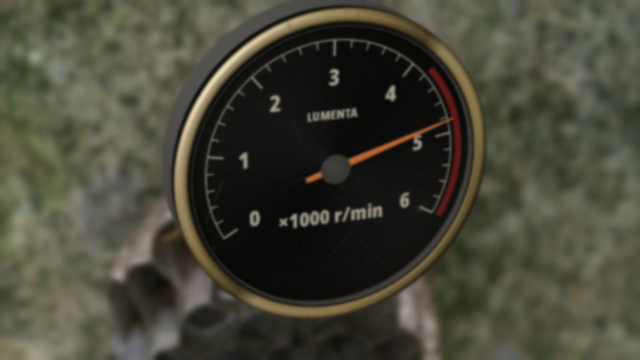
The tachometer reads 4800; rpm
